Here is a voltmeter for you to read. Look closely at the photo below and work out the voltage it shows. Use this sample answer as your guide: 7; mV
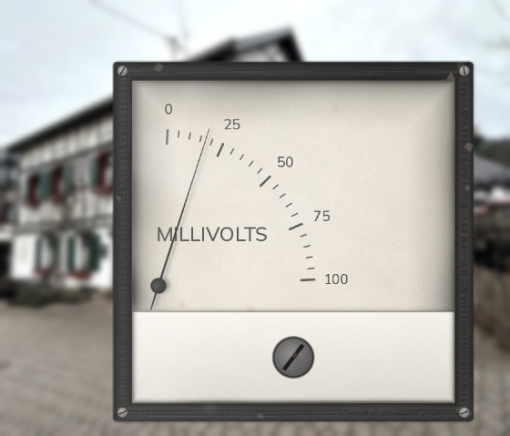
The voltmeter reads 17.5; mV
